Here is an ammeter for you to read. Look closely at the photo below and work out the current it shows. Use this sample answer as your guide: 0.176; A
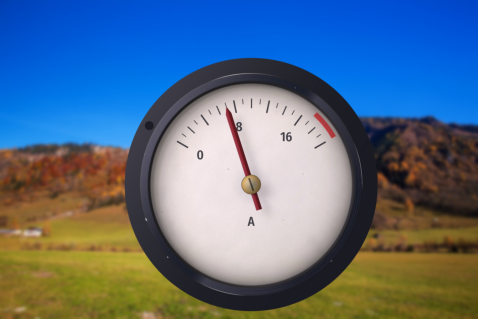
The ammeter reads 7; A
